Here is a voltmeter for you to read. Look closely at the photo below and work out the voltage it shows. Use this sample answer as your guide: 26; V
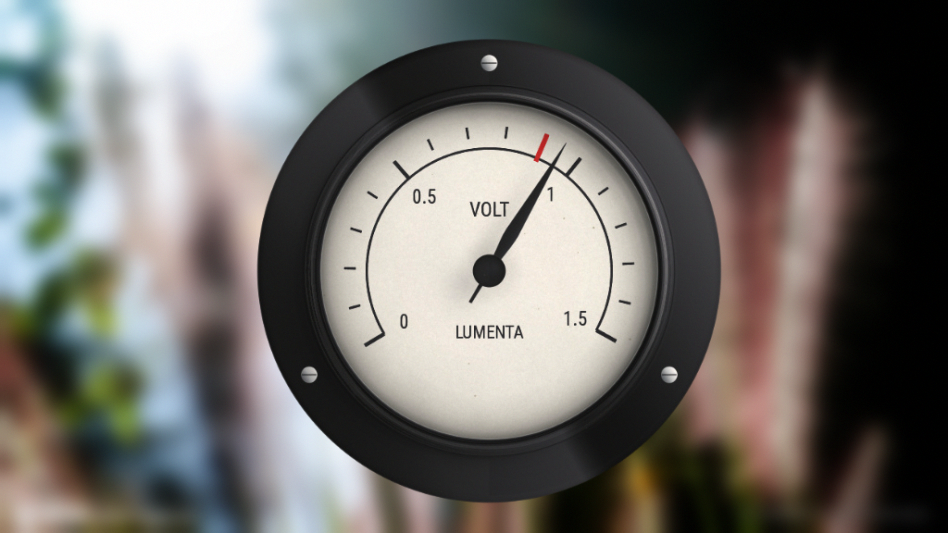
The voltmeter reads 0.95; V
